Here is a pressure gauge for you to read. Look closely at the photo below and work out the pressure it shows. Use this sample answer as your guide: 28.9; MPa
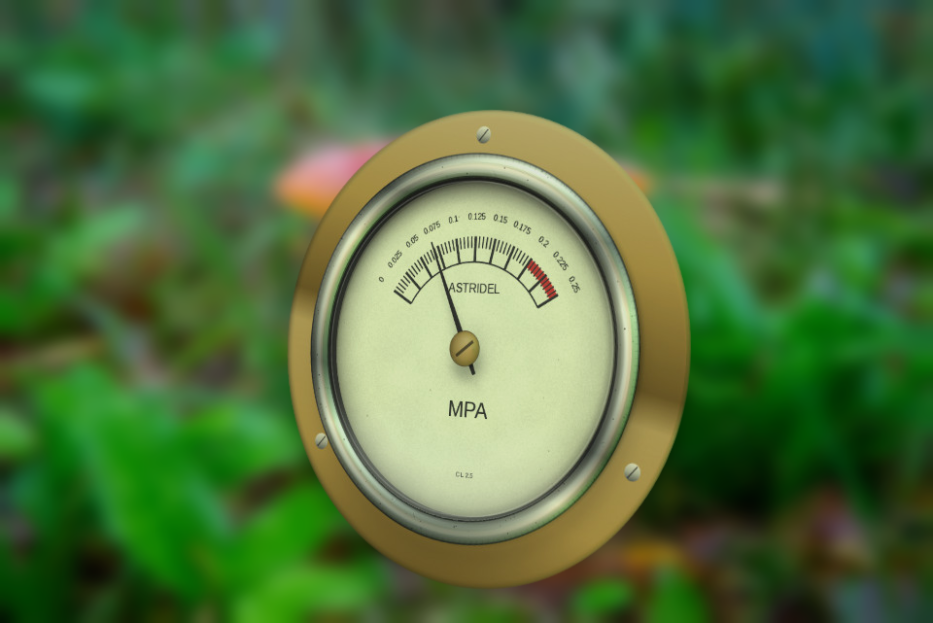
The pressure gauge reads 0.075; MPa
